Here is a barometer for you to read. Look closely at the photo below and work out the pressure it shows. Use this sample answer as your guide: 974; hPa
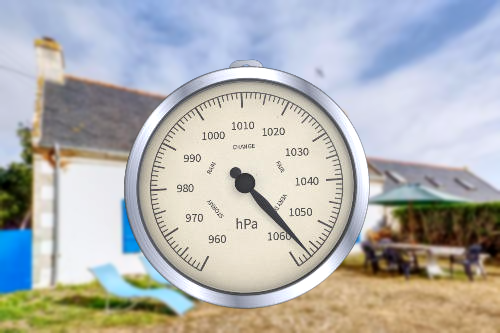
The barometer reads 1057; hPa
